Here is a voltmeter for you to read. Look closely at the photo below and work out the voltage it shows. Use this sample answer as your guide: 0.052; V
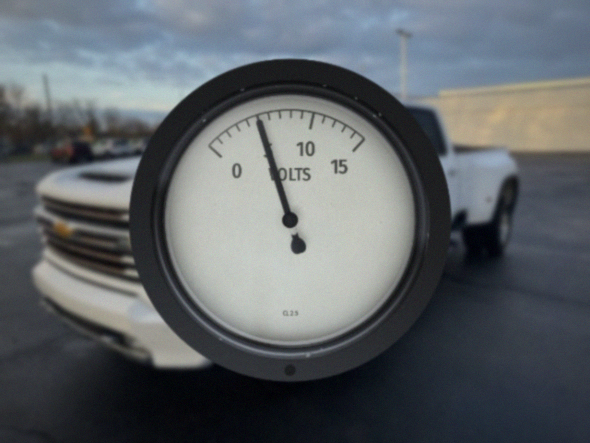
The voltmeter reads 5; V
